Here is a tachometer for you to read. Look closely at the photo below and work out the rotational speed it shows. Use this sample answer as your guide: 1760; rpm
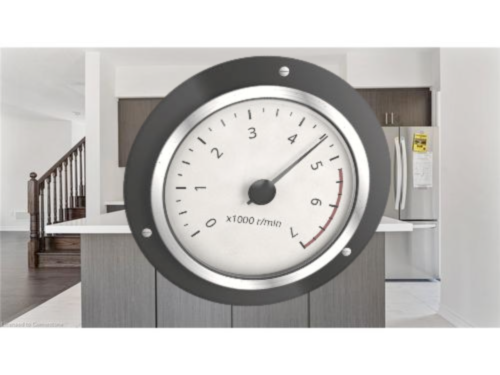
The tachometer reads 4500; rpm
